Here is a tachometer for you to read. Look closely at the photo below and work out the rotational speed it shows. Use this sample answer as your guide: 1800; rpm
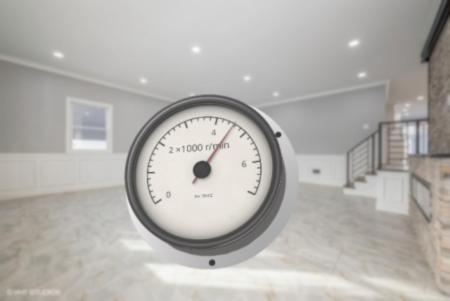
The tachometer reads 4600; rpm
